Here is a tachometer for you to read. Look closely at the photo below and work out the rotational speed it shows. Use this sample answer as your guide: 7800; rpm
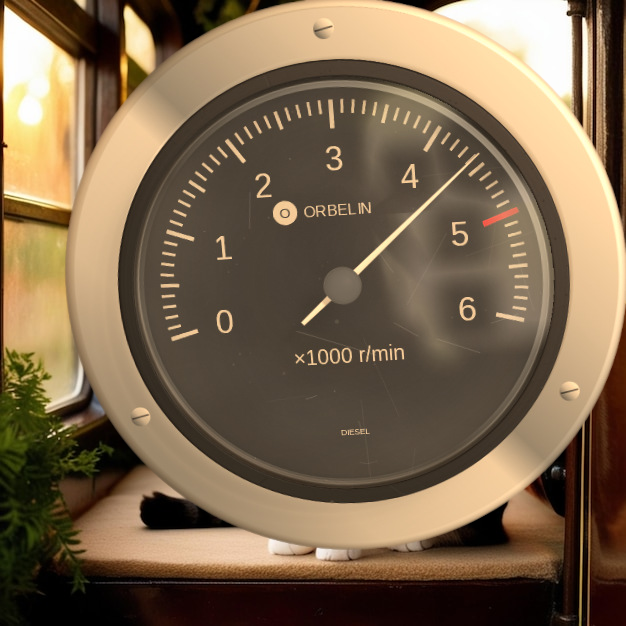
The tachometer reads 4400; rpm
